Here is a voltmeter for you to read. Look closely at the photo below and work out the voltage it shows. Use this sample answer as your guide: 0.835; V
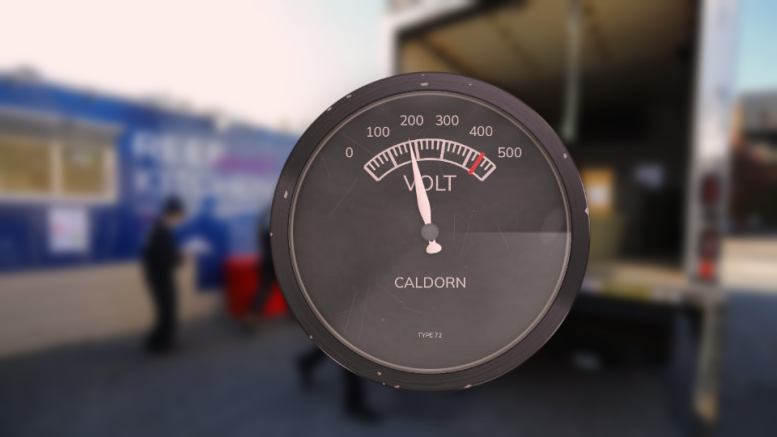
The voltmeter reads 180; V
